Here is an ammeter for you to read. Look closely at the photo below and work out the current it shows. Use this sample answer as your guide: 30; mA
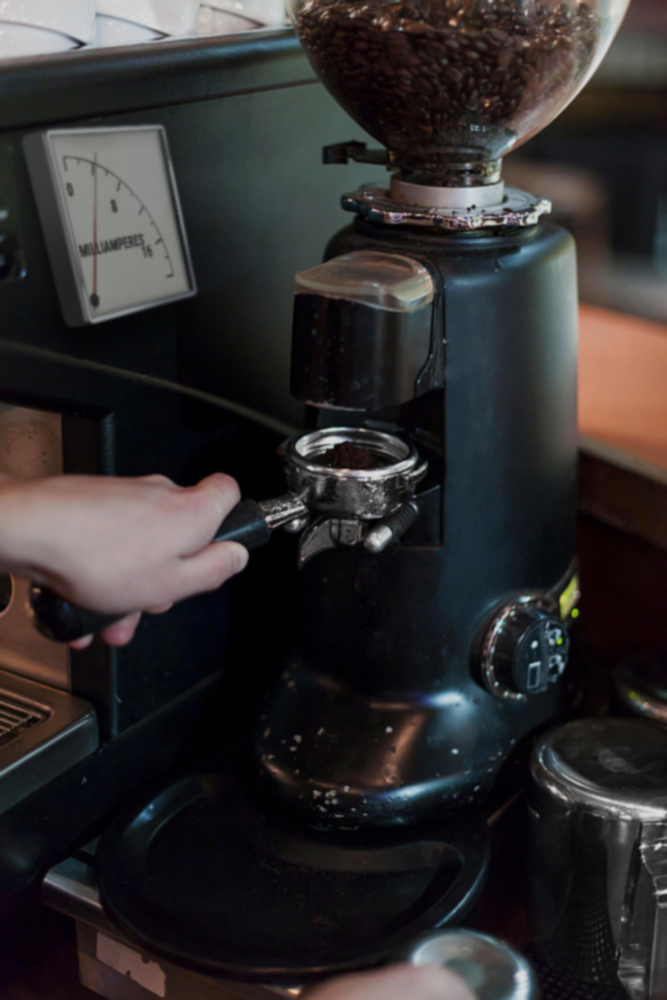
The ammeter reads 4; mA
